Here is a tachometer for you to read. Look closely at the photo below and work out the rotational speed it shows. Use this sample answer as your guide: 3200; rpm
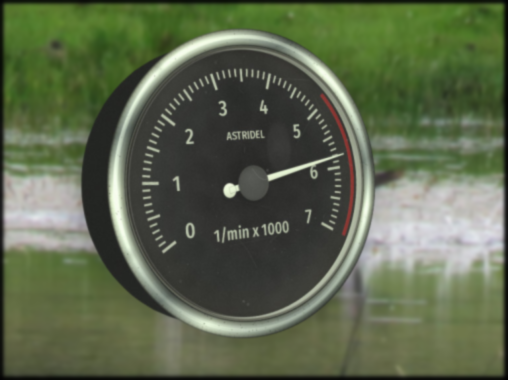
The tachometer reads 5800; rpm
